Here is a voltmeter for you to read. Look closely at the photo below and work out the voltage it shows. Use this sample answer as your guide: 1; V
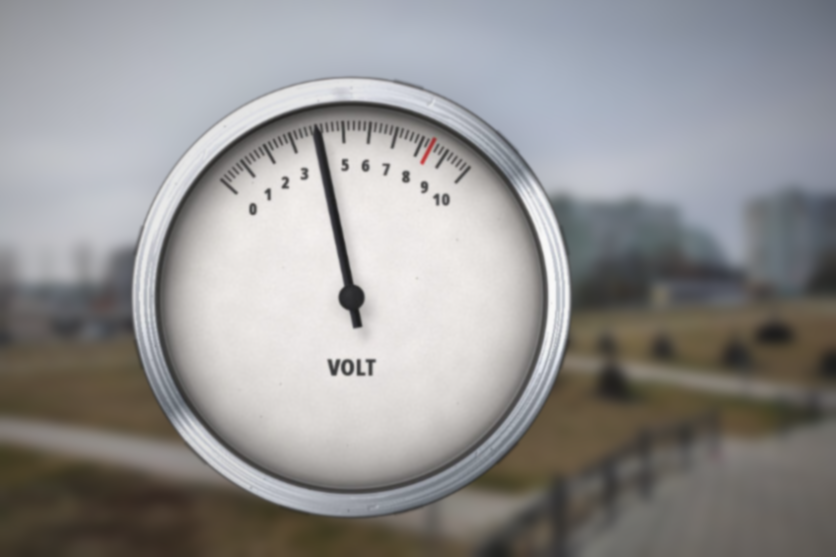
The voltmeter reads 4; V
